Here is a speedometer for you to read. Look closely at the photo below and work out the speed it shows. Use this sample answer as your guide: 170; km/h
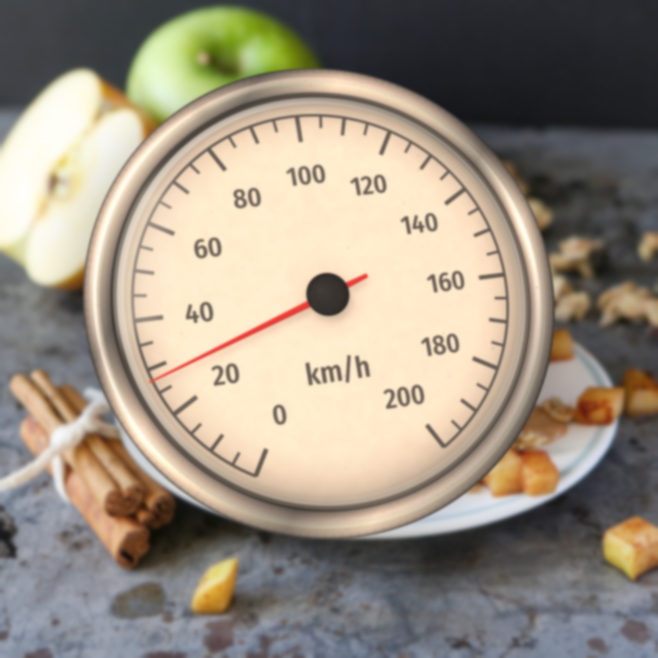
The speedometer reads 27.5; km/h
